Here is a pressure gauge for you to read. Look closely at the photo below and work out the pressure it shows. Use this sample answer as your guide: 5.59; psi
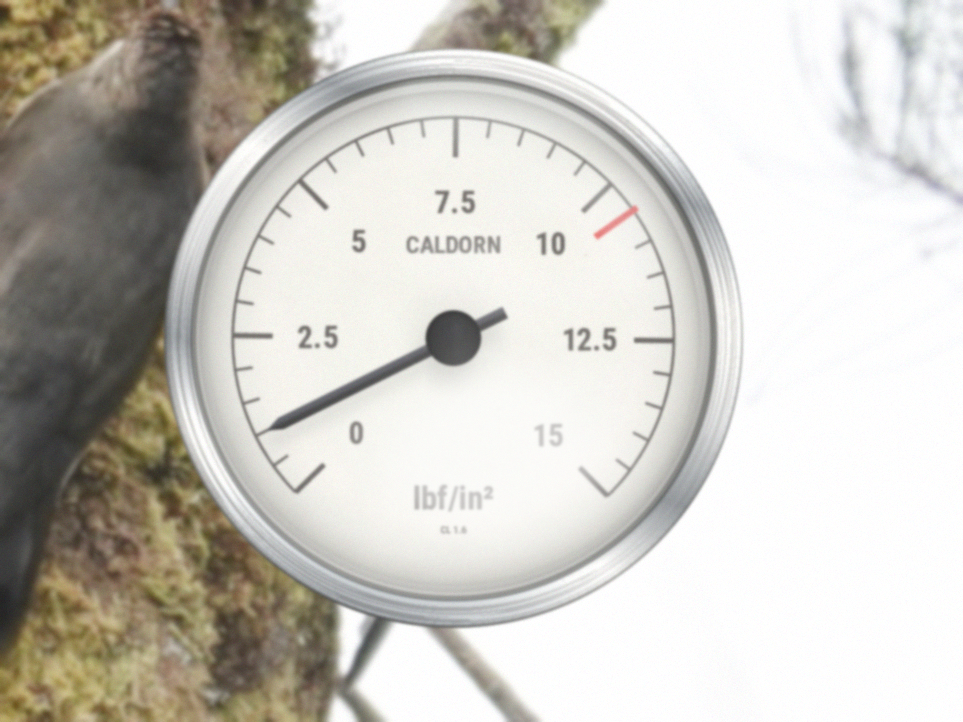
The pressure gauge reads 1; psi
